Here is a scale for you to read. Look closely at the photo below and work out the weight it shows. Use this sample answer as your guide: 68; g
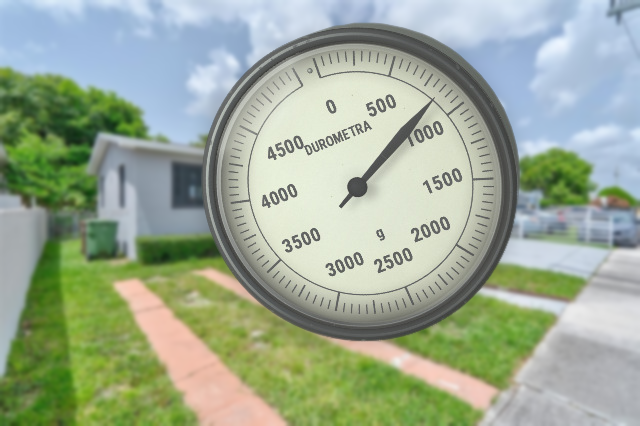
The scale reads 850; g
